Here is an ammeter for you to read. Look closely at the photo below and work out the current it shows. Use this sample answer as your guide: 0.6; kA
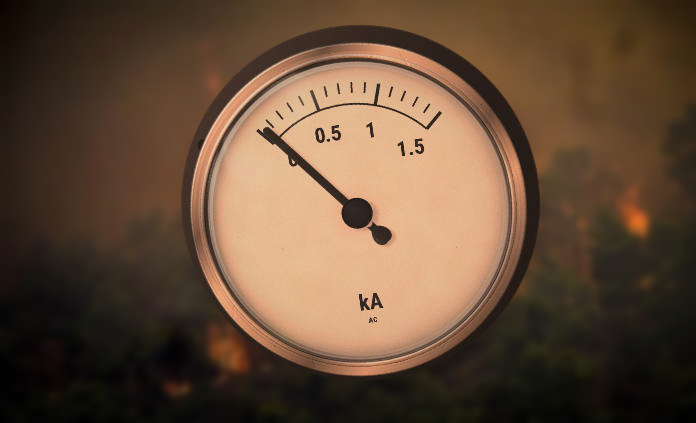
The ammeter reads 0.05; kA
